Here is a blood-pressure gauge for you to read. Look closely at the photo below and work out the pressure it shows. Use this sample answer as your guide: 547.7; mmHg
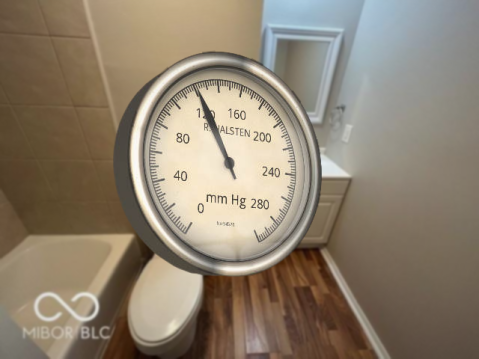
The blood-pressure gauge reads 120; mmHg
